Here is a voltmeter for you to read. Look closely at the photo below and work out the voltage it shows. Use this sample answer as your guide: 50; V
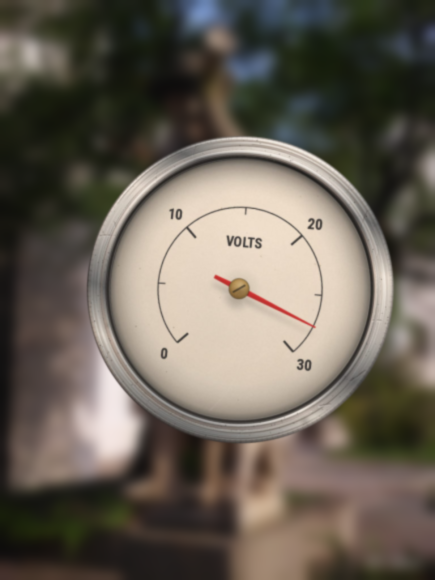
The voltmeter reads 27.5; V
